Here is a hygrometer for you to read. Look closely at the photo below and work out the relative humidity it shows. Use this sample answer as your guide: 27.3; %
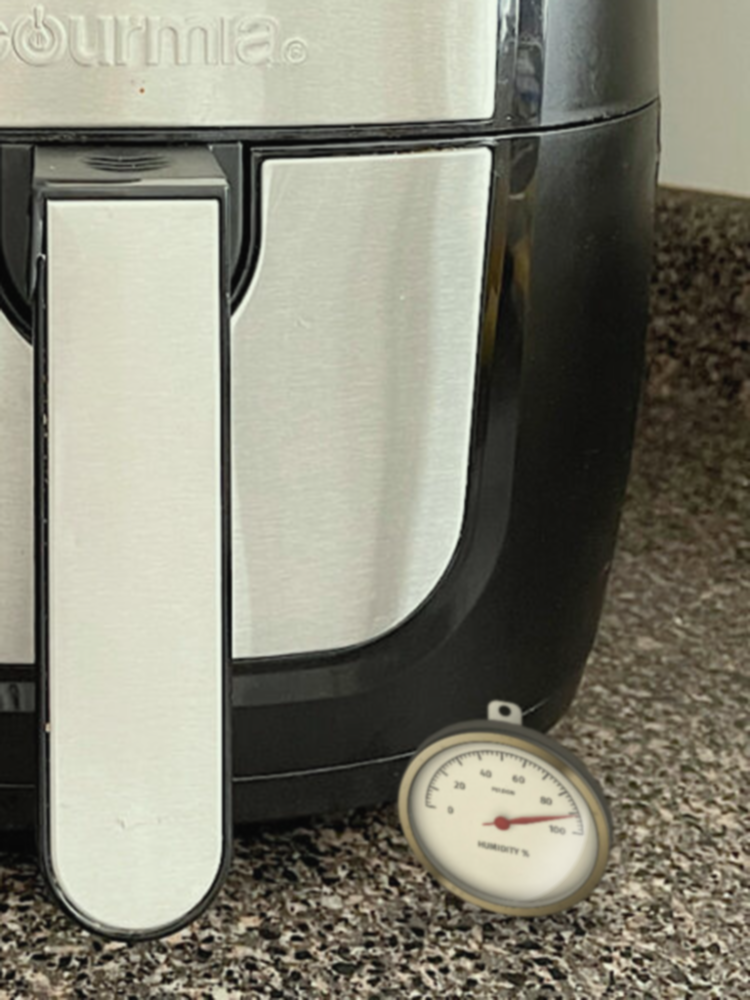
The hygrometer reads 90; %
